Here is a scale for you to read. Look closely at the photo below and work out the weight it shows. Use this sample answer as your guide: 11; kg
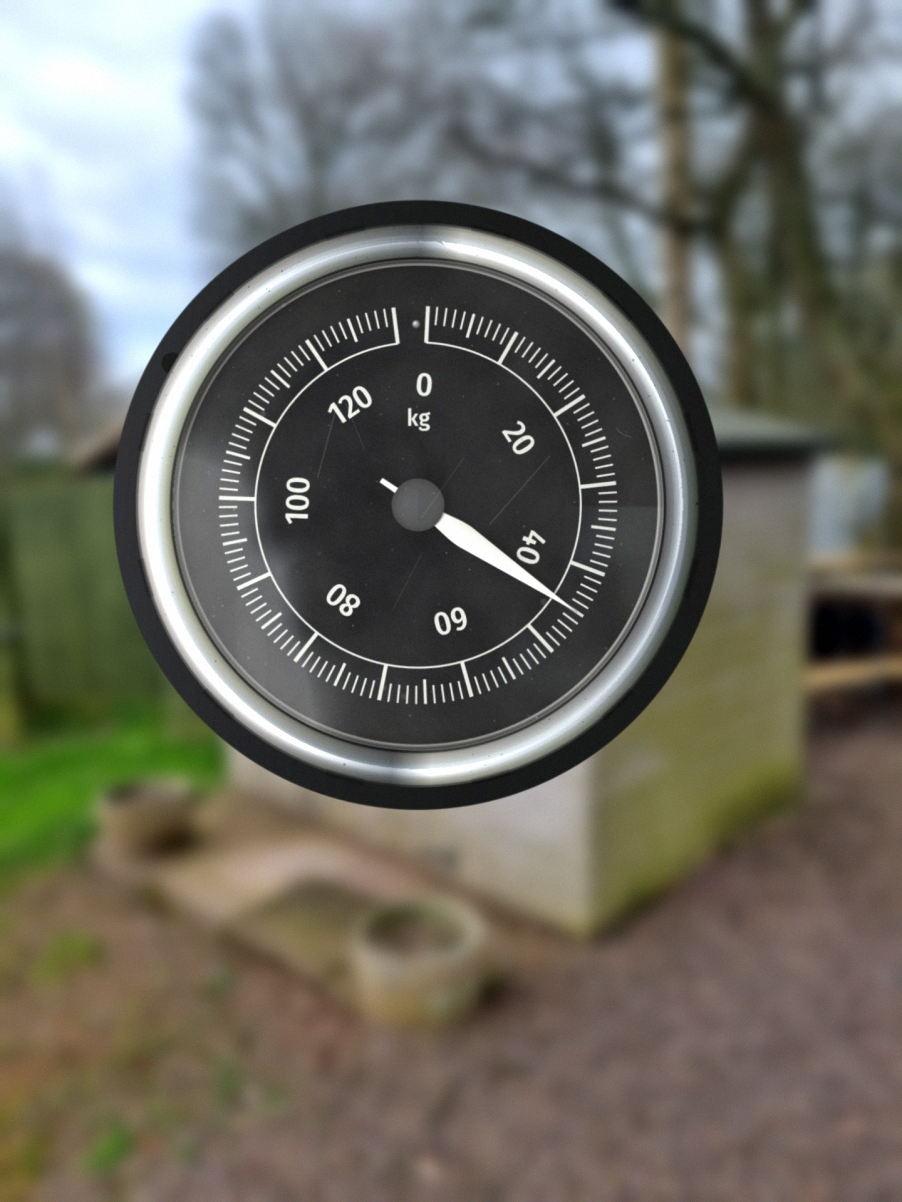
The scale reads 45; kg
